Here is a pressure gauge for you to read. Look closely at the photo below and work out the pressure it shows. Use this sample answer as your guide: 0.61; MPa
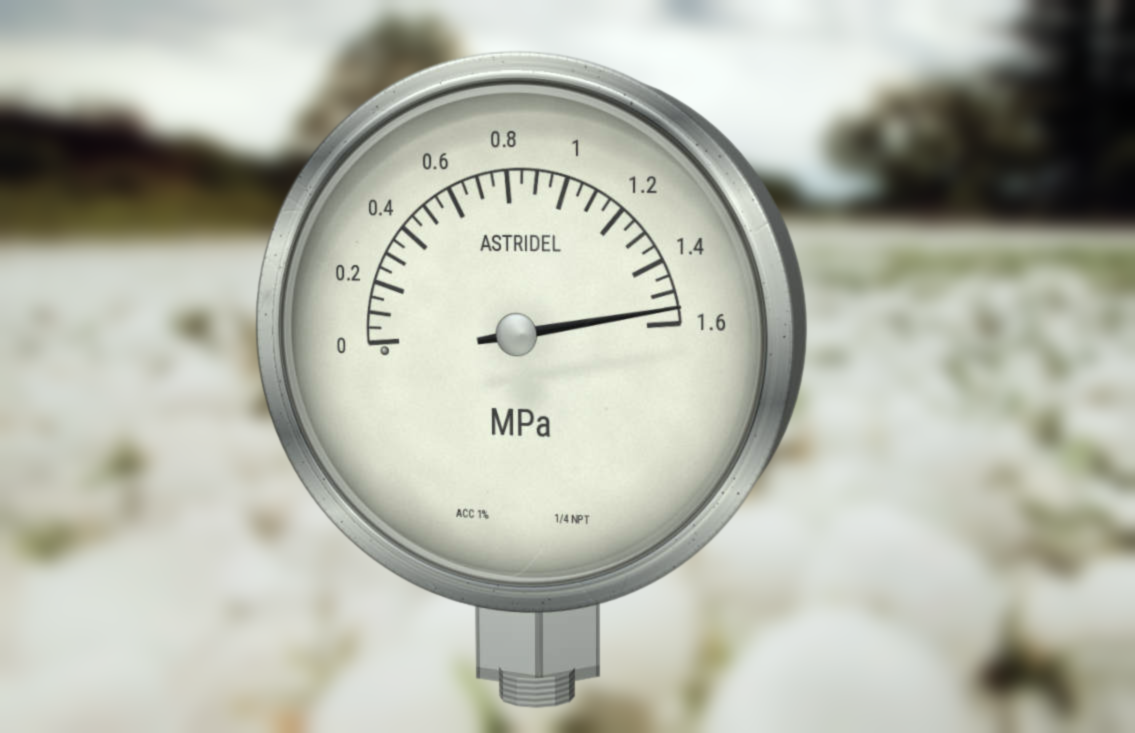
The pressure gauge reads 1.55; MPa
